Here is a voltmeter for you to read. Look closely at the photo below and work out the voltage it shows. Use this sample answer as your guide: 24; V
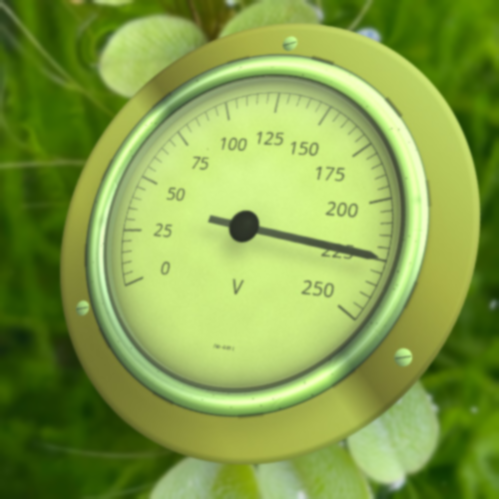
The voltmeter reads 225; V
